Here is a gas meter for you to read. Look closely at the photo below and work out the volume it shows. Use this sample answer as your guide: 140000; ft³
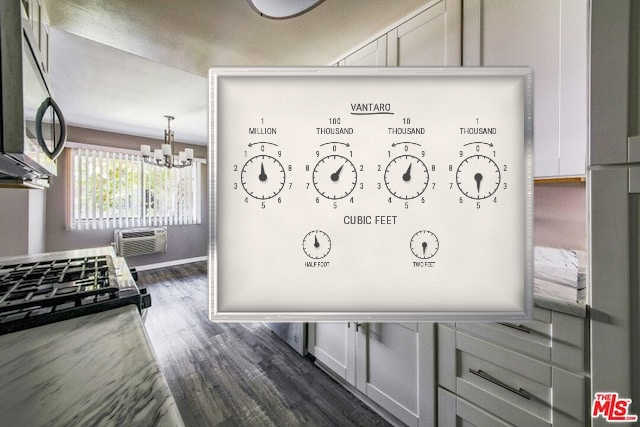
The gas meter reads 9500; ft³
